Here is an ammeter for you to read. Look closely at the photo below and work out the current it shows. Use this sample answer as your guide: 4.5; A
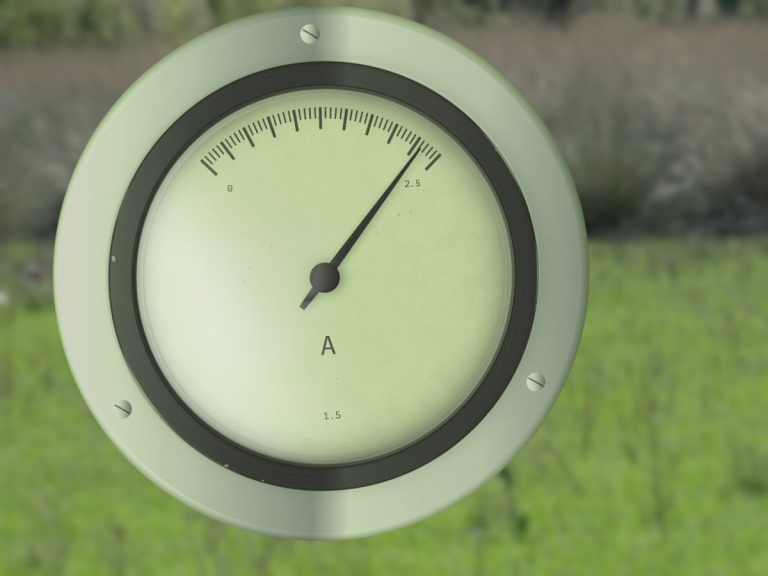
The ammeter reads 2.3; A
